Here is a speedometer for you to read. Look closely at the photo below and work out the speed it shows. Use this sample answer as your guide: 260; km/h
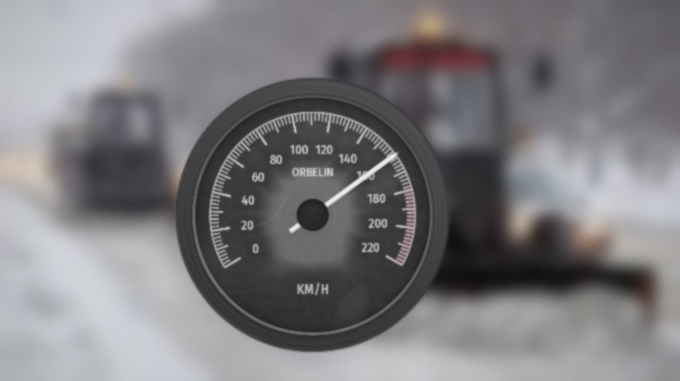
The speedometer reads 160; km/h
